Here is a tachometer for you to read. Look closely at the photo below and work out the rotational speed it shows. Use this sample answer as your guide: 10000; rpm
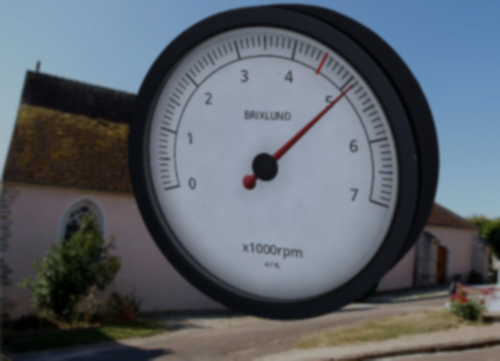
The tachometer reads 5100; rpm
